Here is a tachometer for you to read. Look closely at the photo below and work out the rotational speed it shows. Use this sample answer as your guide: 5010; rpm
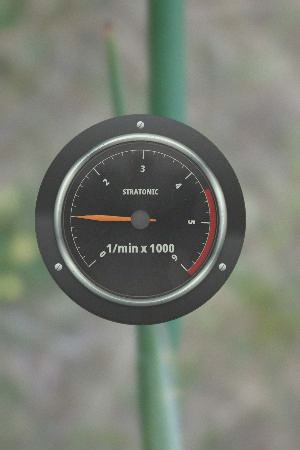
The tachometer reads 1000; rpm
